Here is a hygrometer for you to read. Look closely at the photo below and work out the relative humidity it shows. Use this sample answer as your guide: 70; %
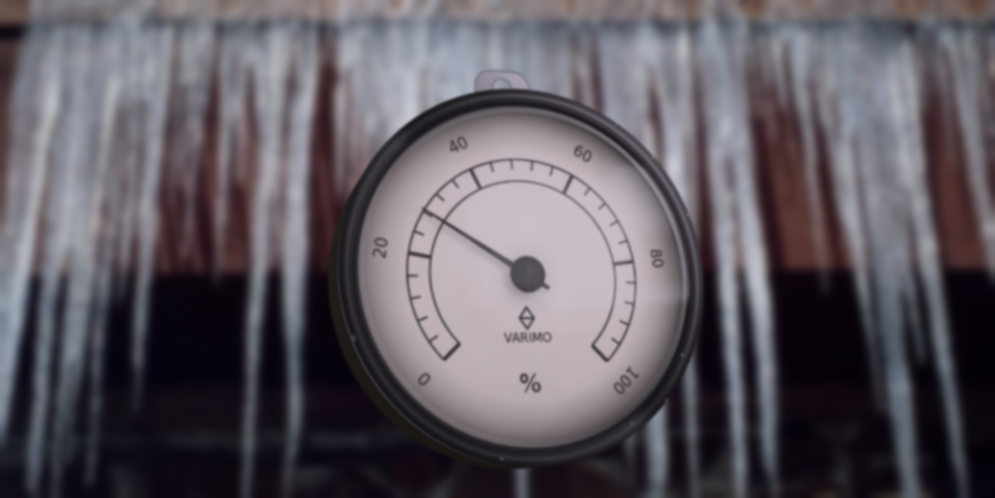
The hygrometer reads 28; %
